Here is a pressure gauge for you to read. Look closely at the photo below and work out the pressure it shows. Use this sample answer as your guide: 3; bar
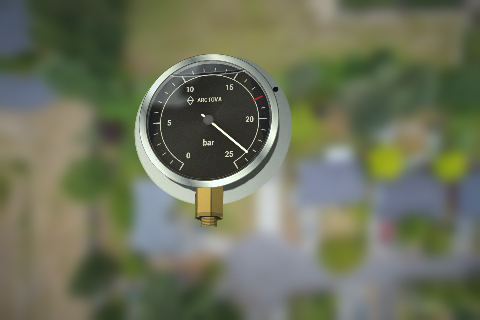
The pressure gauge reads 23.5; bar
